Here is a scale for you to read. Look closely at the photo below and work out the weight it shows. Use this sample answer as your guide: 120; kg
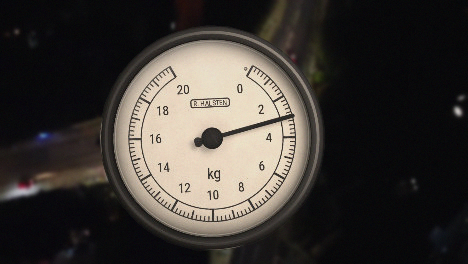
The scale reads 3; kg
